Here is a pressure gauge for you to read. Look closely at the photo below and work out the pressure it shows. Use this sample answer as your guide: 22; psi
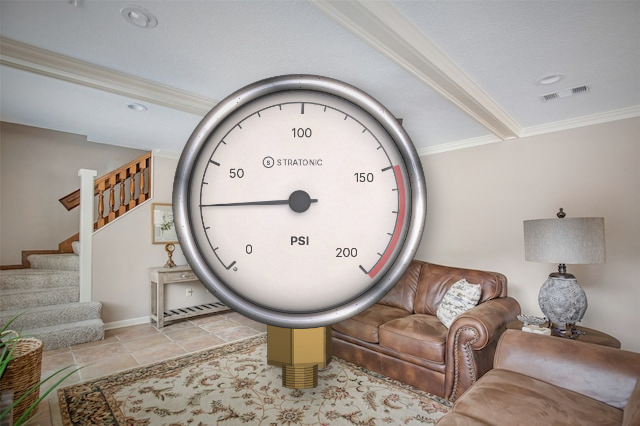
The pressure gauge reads 30; psi
